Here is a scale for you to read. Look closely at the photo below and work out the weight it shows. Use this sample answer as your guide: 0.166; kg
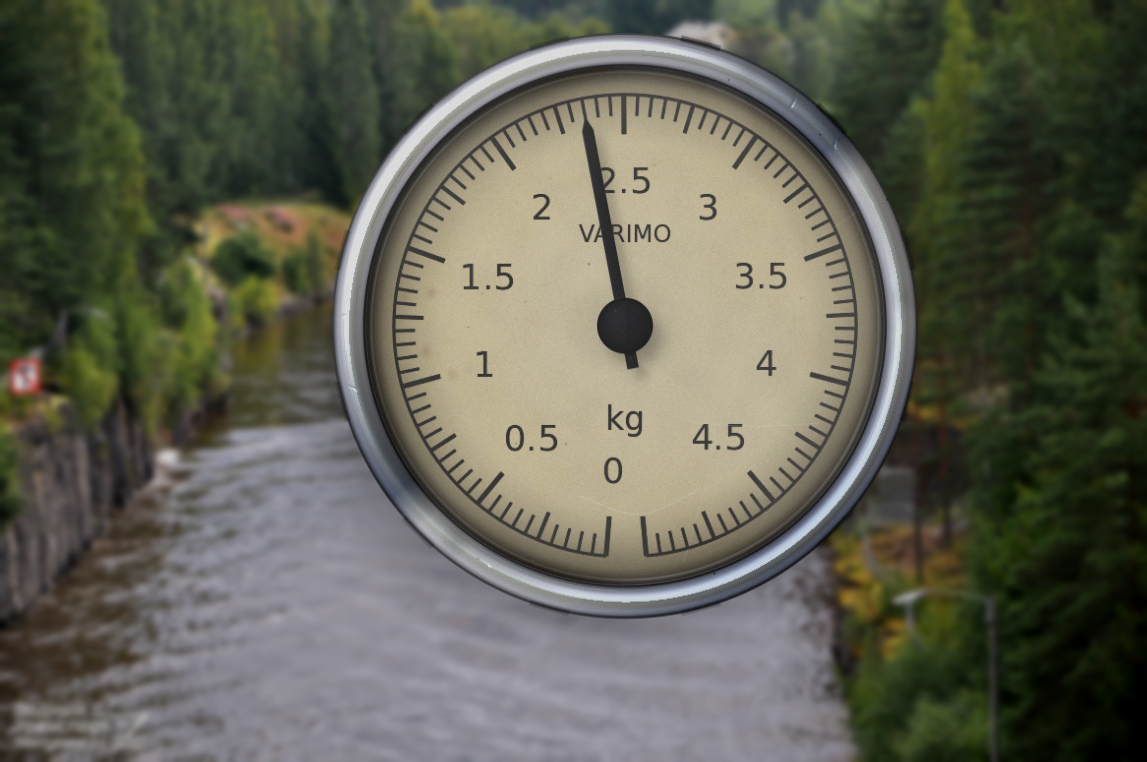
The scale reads 2.35; kg
